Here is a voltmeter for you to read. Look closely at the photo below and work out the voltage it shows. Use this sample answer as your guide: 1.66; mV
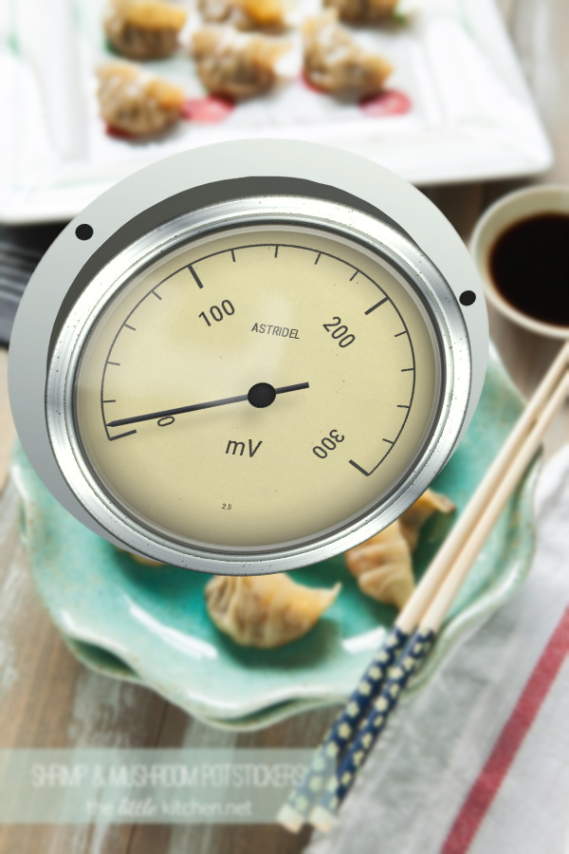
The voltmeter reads 10; mV
